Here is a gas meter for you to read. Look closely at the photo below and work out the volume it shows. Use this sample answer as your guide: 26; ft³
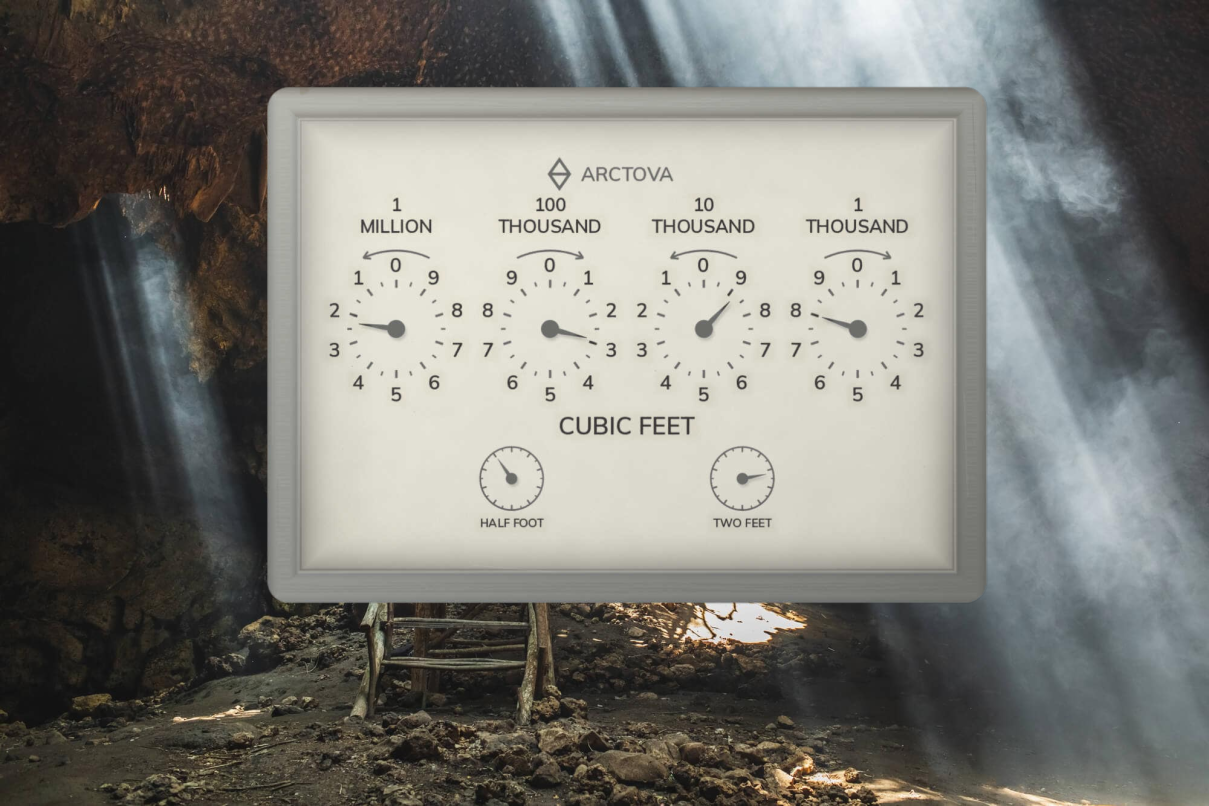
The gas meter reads 228800; ft³
